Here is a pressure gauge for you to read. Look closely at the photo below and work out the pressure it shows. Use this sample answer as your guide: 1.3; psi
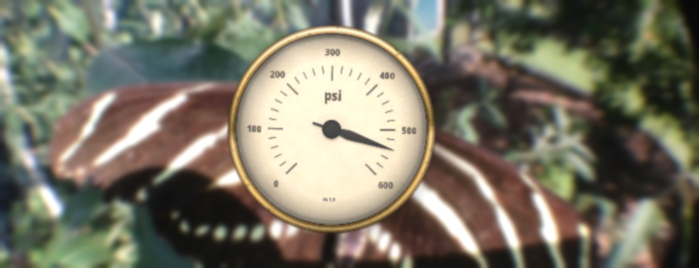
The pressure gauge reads 540; psi
